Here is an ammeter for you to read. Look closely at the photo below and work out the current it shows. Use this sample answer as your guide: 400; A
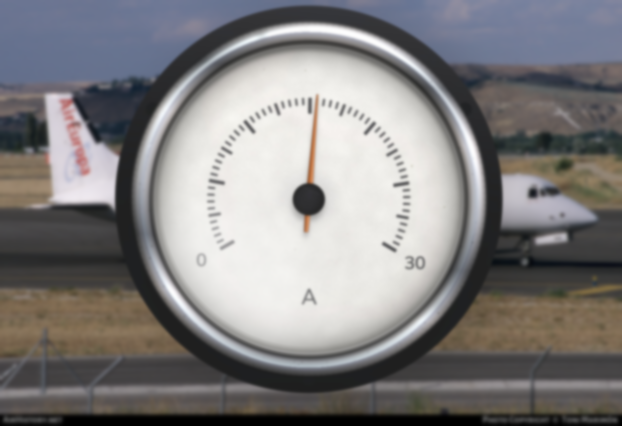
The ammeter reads 15.5; A
